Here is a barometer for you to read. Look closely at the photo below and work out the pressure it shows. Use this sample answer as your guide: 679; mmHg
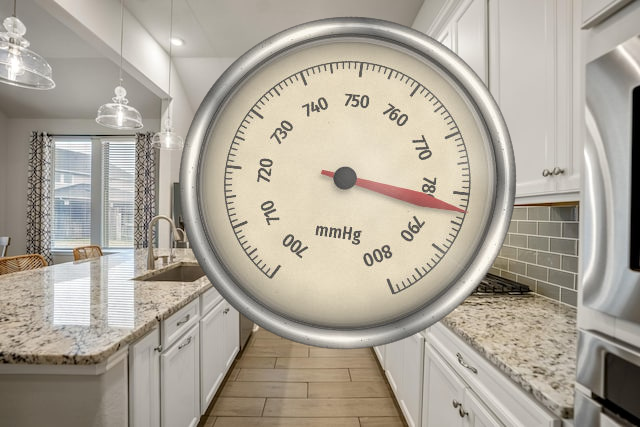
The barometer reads 783; mmHg
